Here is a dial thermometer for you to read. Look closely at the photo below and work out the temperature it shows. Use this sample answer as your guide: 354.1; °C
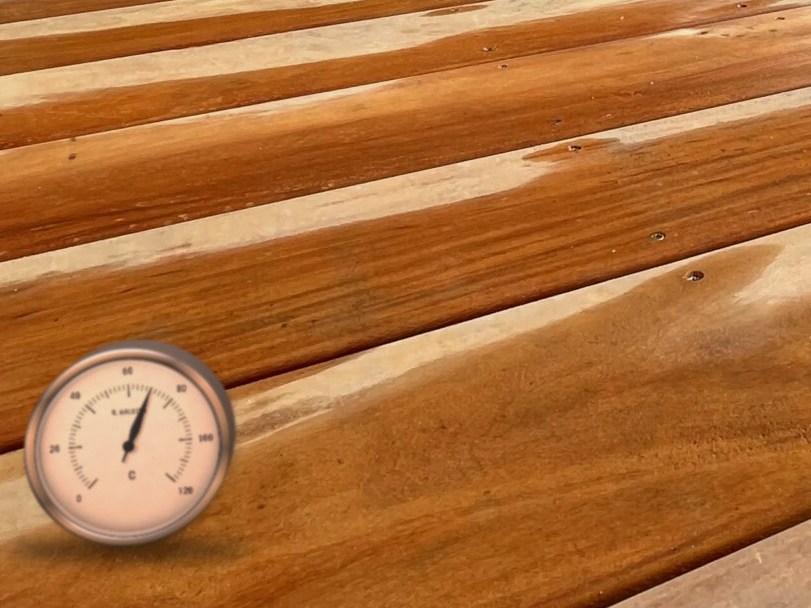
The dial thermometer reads 70; °C
